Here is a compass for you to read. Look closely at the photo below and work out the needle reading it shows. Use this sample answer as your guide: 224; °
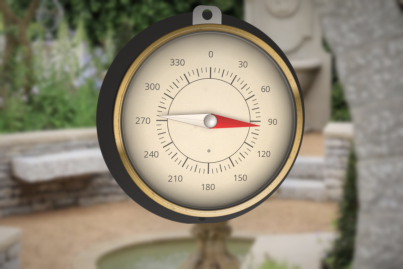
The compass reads 95; °
